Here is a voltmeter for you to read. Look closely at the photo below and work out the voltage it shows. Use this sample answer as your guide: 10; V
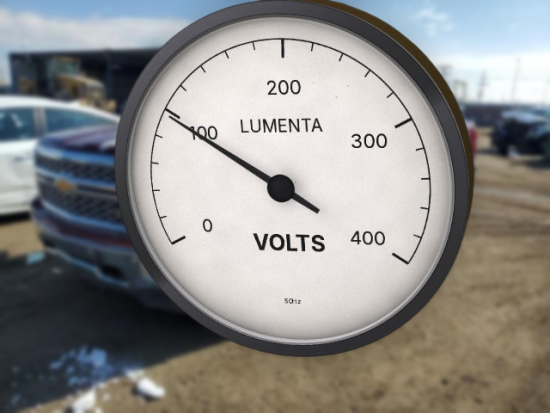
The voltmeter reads 100; V
